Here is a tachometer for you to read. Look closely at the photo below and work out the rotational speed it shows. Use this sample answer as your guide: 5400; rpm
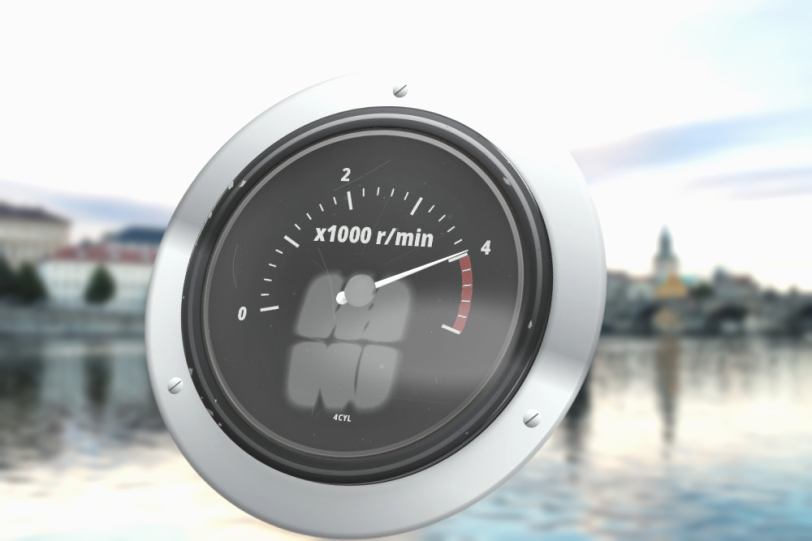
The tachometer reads 4000; rpm
